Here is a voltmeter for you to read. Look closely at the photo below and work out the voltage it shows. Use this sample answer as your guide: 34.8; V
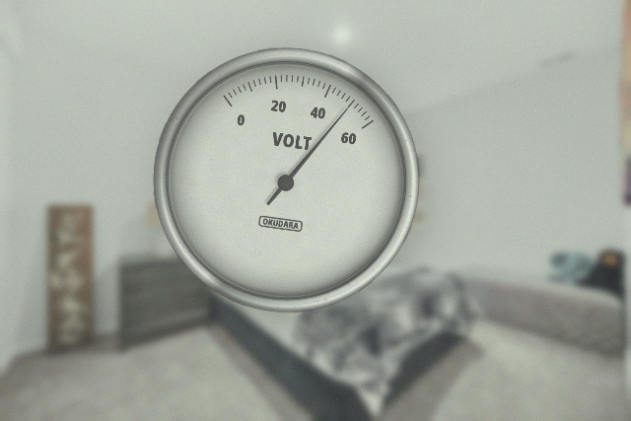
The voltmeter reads 50; V
